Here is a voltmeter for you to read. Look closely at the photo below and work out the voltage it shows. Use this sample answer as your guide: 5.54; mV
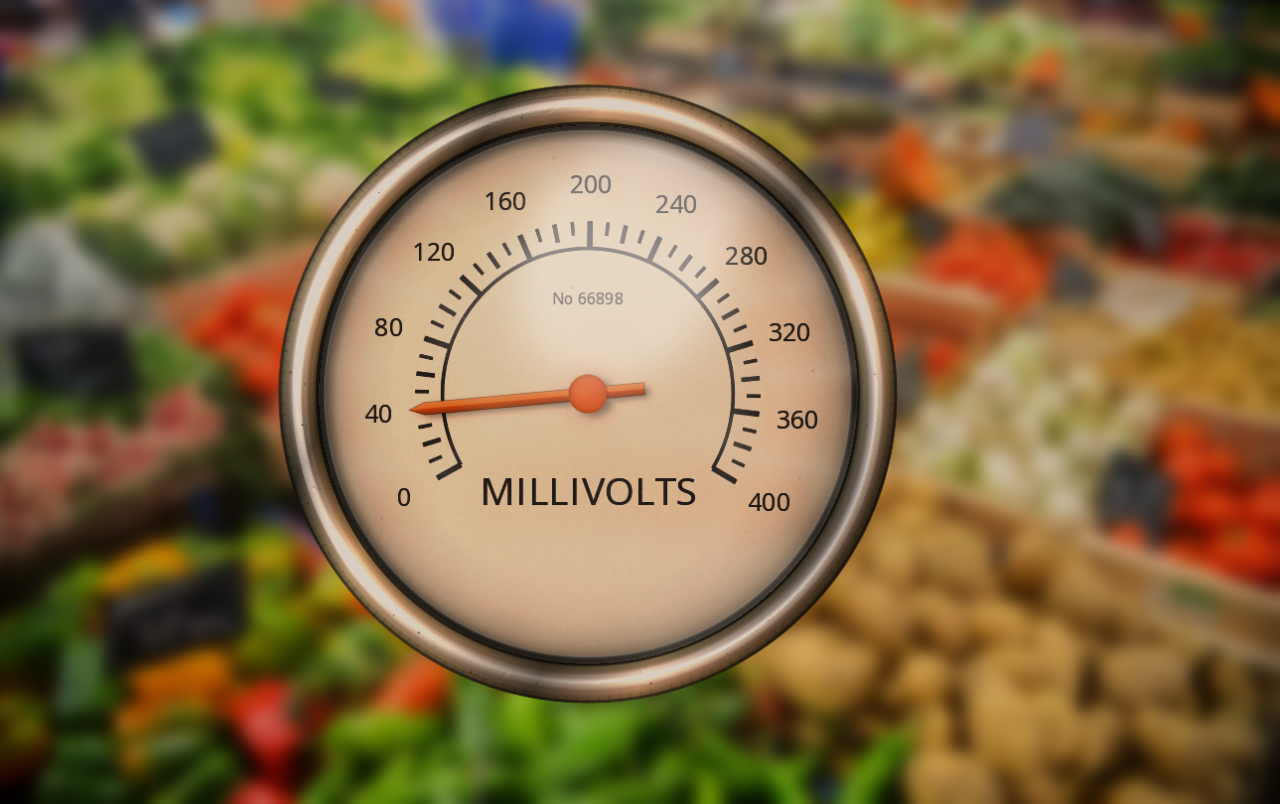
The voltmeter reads 40; mV
